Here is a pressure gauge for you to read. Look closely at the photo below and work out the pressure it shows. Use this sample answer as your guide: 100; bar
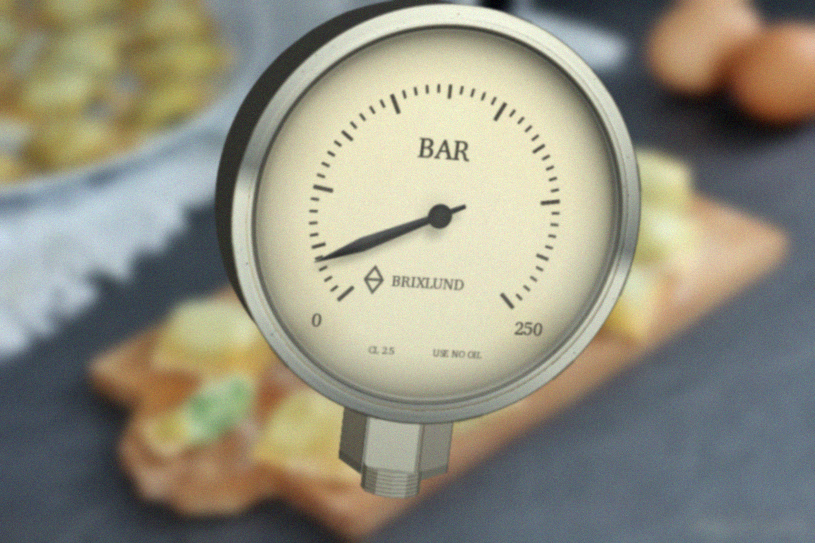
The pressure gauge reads 20; bar
